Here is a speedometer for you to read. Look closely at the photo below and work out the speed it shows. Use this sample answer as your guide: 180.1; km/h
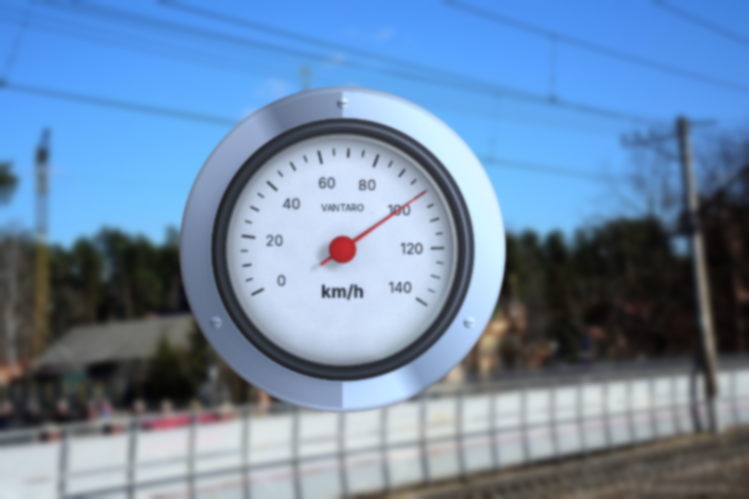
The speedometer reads 100; km/h
